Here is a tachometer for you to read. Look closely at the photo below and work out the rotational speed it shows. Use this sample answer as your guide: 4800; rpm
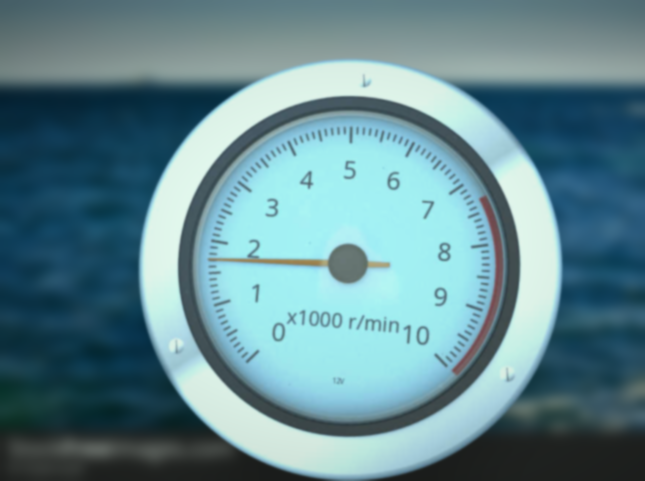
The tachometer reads 1700; rpm
